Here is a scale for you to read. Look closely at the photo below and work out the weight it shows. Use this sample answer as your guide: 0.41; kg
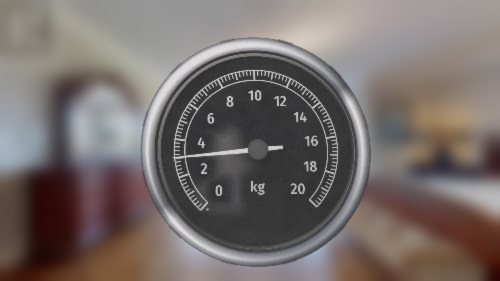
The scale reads 3; kg
